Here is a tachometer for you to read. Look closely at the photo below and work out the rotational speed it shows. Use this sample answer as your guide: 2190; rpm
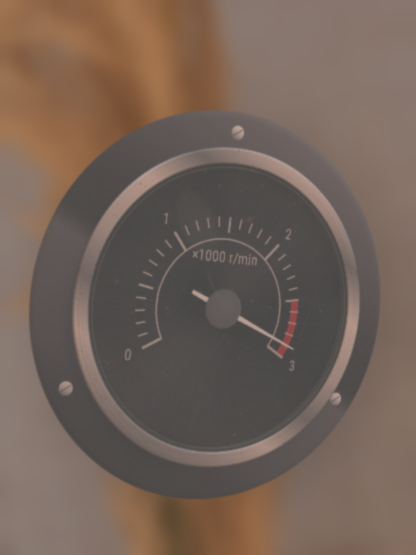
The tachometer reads 2900; rpm
